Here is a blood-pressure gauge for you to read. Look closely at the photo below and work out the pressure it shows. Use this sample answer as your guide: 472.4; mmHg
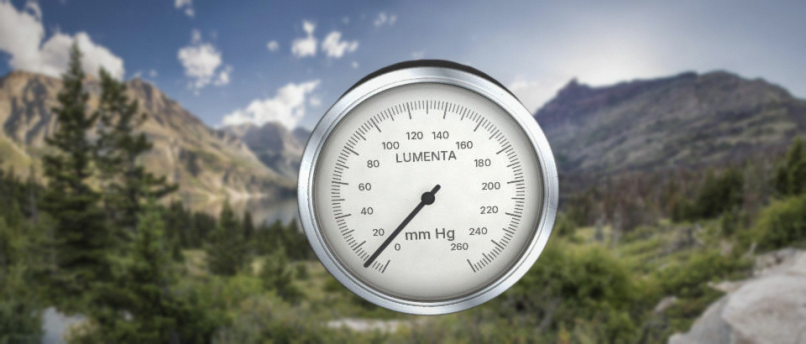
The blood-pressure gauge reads 10; mmHg
